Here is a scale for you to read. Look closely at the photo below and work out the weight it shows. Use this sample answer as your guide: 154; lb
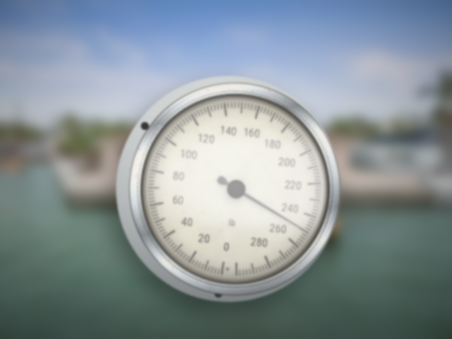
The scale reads 250; lb
